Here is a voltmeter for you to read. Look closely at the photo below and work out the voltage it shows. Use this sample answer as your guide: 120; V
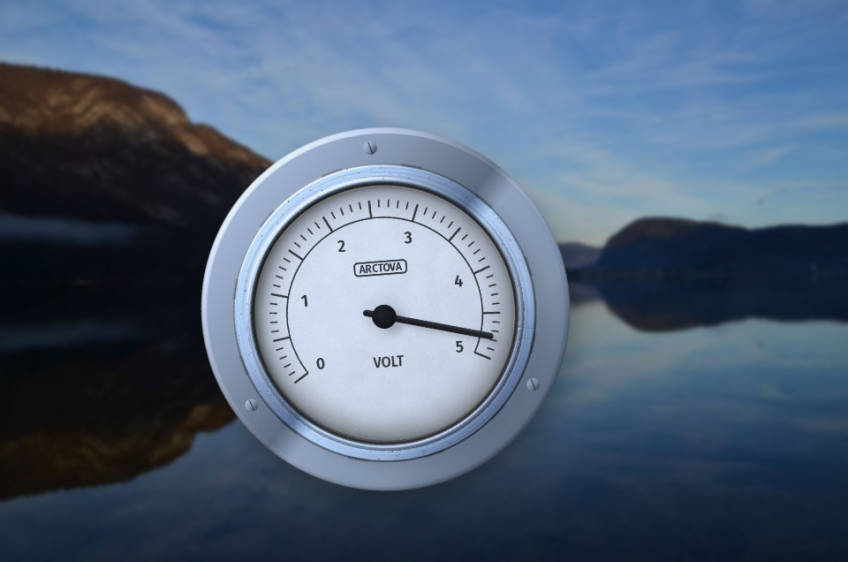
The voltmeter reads 4.75; V
